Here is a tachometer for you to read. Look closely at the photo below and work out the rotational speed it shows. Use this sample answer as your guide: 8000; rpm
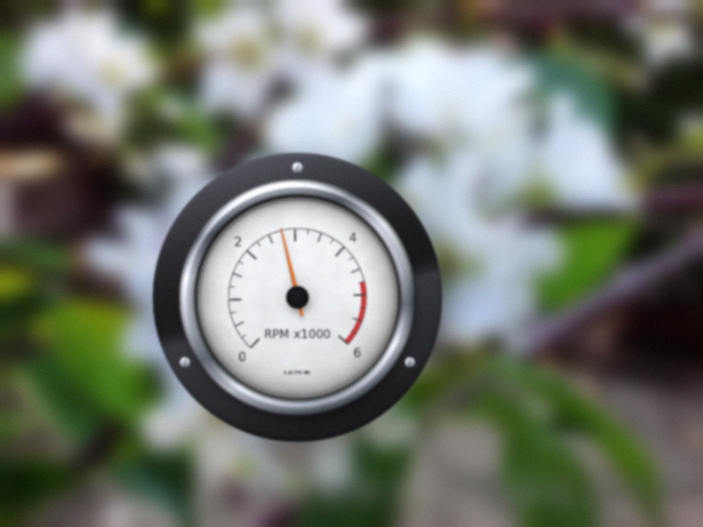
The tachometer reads 2750; rpm
